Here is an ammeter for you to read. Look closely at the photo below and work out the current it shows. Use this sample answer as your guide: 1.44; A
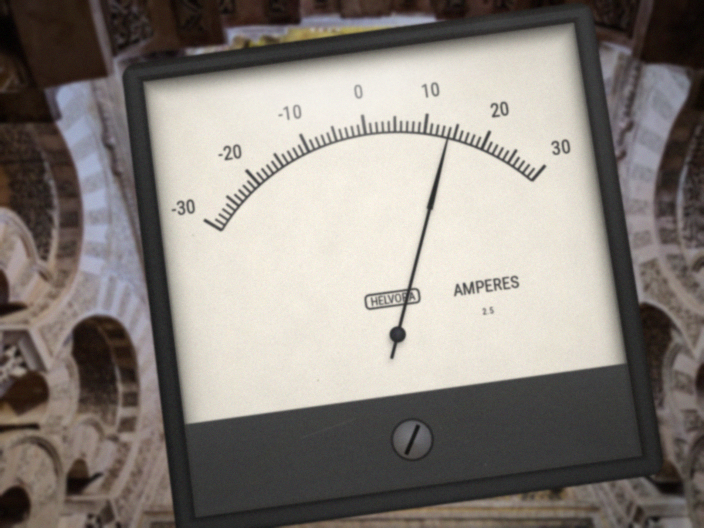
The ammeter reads 14; A
